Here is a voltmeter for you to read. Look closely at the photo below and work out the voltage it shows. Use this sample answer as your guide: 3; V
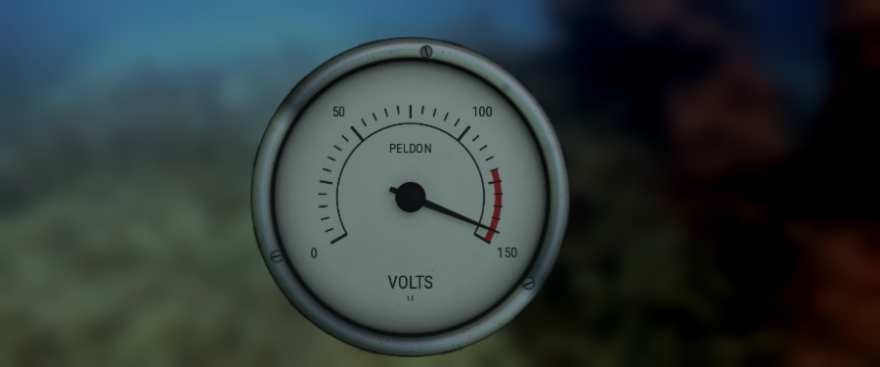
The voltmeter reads 145; V
